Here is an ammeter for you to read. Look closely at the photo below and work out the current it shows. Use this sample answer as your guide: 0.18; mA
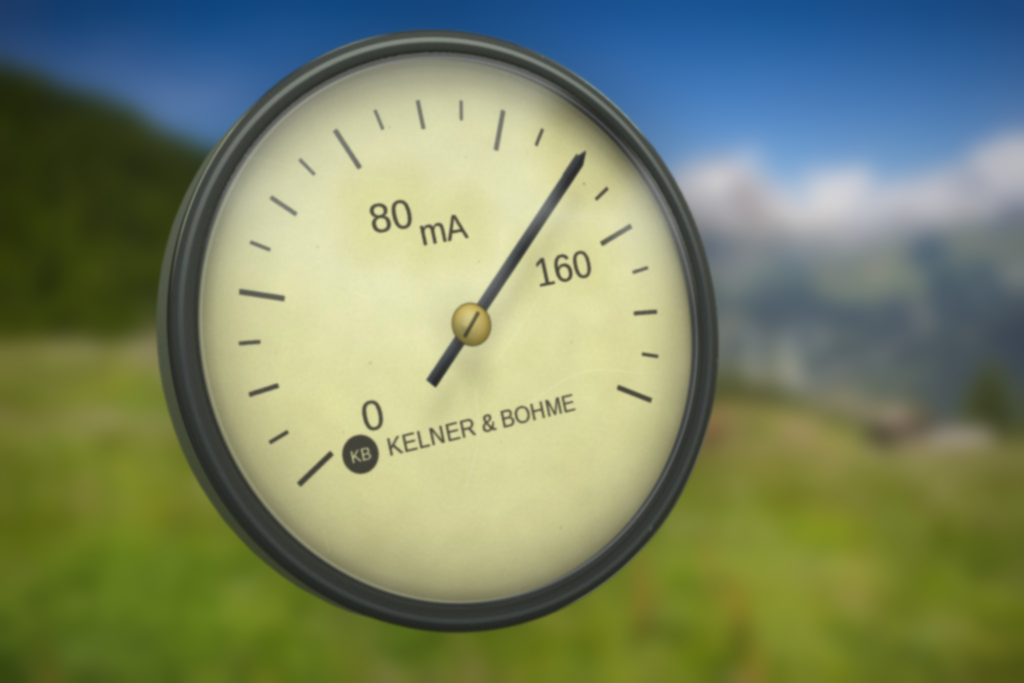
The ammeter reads 140; mA
